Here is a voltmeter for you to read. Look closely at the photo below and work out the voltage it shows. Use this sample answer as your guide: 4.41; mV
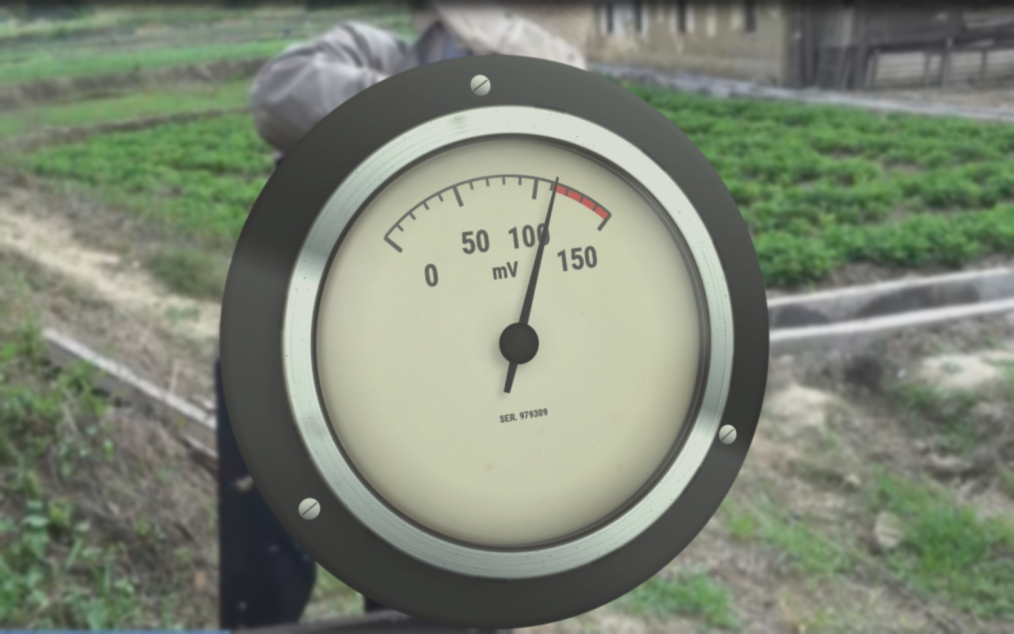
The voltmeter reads 110; mV
